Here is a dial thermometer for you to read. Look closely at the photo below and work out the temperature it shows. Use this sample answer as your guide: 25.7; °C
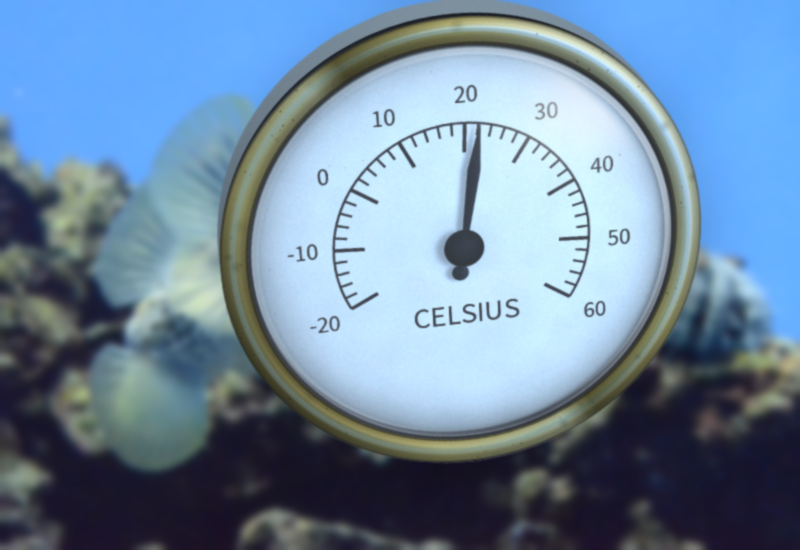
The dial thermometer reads 22; °C
